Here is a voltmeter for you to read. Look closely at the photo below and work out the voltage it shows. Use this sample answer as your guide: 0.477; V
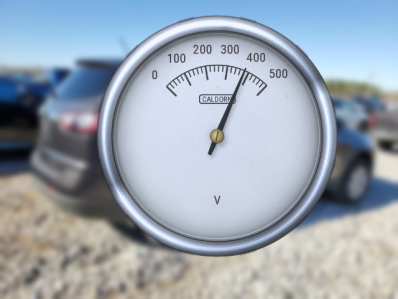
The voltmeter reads 380; V
